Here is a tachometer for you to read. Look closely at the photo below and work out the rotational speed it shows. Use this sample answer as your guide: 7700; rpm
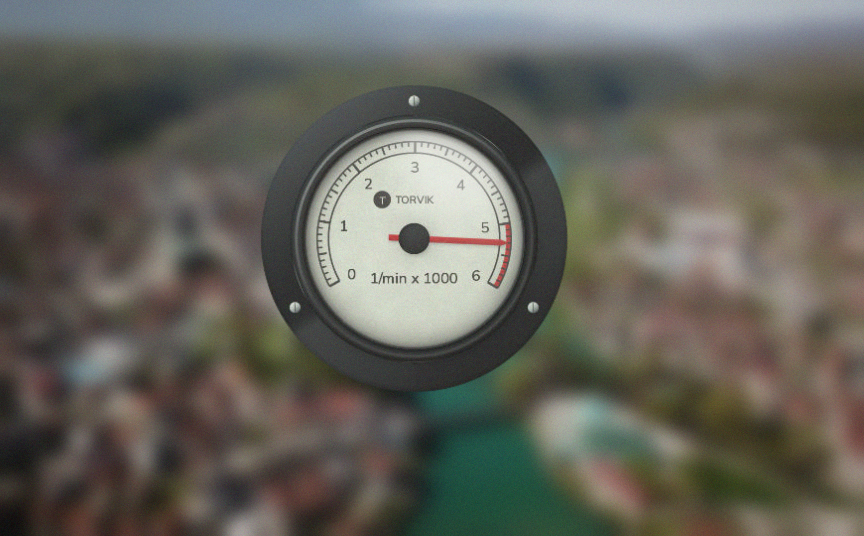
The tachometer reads 5300; rpm
